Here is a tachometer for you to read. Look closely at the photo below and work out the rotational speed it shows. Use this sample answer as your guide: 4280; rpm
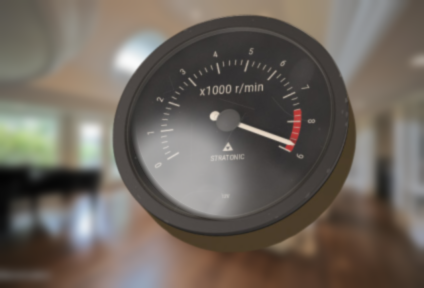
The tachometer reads 8800; rpm
